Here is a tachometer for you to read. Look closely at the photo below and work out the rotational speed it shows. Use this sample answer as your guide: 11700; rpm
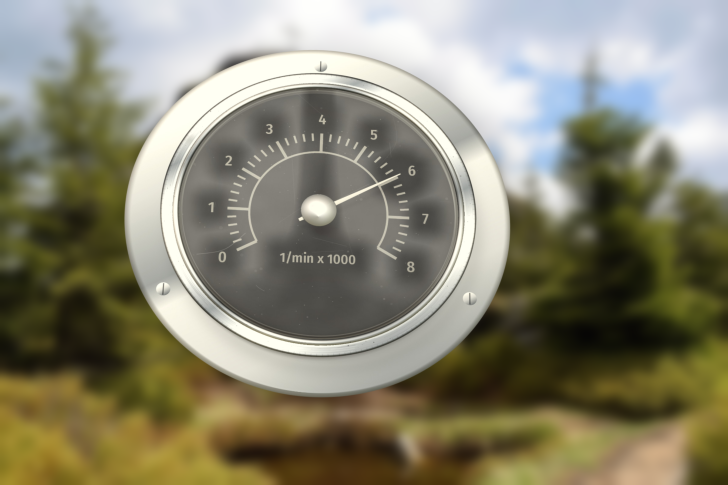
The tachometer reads 6000; rpm
